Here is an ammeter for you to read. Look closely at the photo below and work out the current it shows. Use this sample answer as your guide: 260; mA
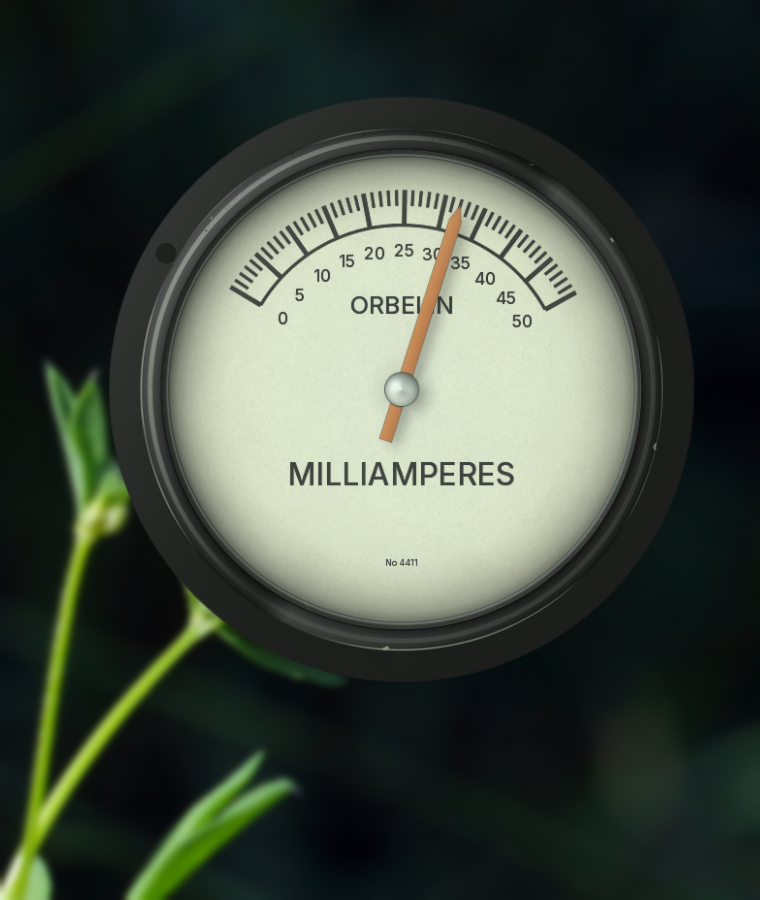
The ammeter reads 32; mA
